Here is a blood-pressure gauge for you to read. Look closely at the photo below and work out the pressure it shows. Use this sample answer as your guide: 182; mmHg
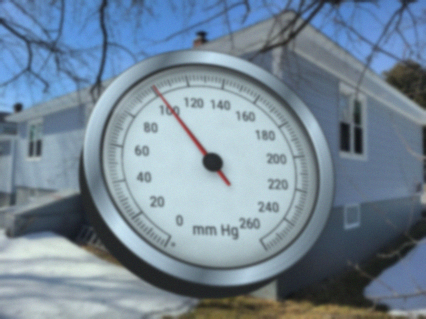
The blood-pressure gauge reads 100; mmHg
